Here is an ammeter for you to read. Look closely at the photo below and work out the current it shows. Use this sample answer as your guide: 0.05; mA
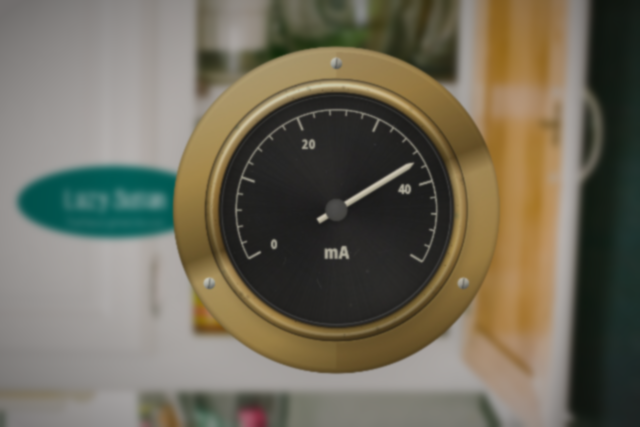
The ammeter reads 37; mA
